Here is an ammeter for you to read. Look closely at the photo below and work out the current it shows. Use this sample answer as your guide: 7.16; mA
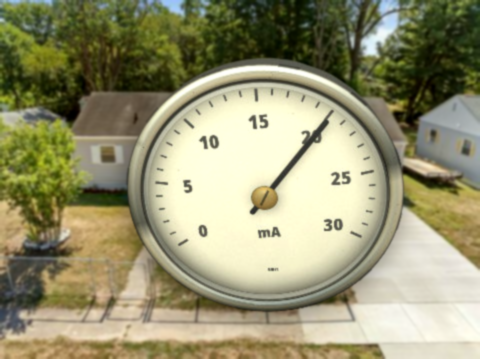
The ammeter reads 20; mA
